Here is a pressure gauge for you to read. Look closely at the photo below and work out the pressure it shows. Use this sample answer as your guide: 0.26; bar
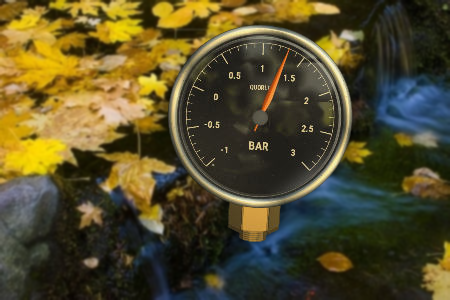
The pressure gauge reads 1.3; bar
